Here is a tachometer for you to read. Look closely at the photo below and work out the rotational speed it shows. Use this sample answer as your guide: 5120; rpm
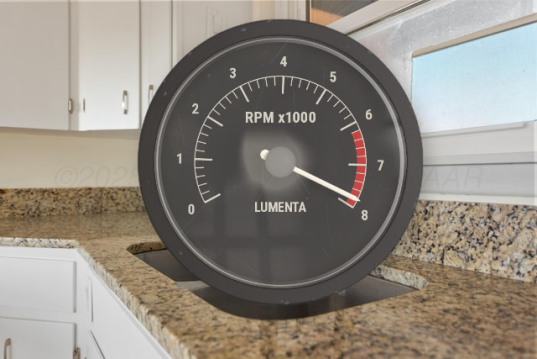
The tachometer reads 7800; rpm
